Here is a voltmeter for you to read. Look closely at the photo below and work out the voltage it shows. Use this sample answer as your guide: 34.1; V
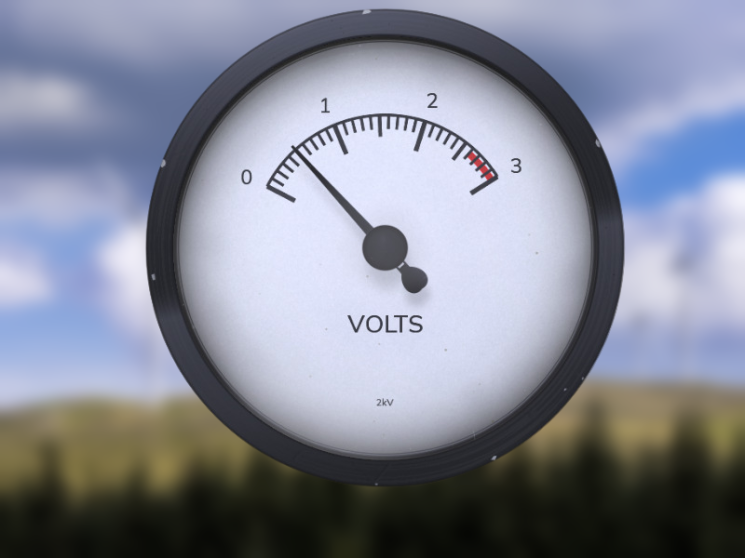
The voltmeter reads 0.5; V
